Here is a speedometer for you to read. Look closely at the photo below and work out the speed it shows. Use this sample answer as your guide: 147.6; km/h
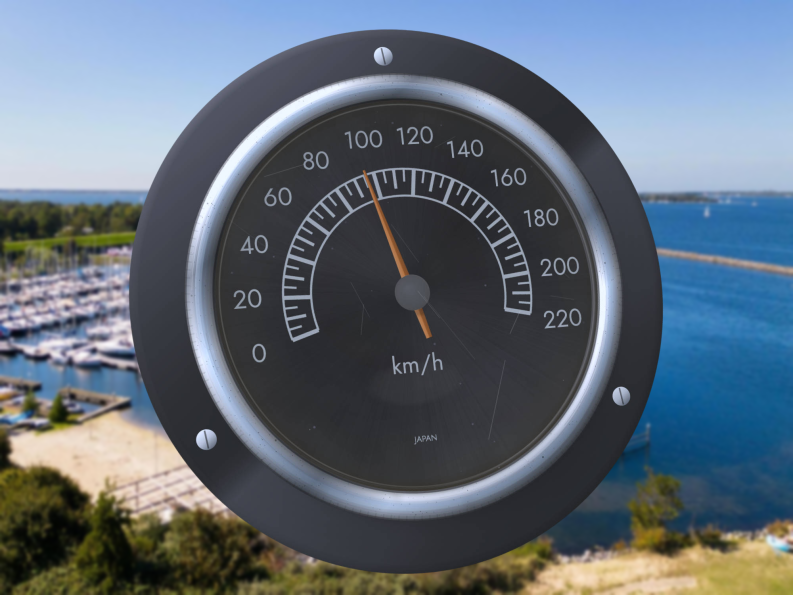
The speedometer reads 95; km/h
